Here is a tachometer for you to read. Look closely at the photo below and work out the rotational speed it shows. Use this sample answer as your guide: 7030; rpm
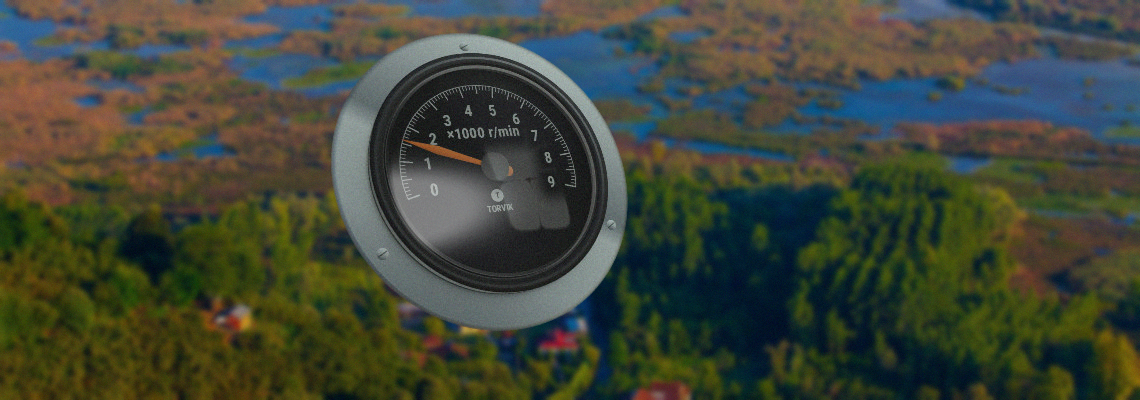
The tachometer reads 1500; rpm
